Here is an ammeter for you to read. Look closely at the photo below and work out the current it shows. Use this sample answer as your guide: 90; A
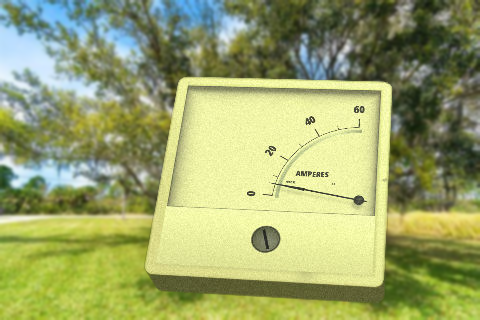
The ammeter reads 5; A
